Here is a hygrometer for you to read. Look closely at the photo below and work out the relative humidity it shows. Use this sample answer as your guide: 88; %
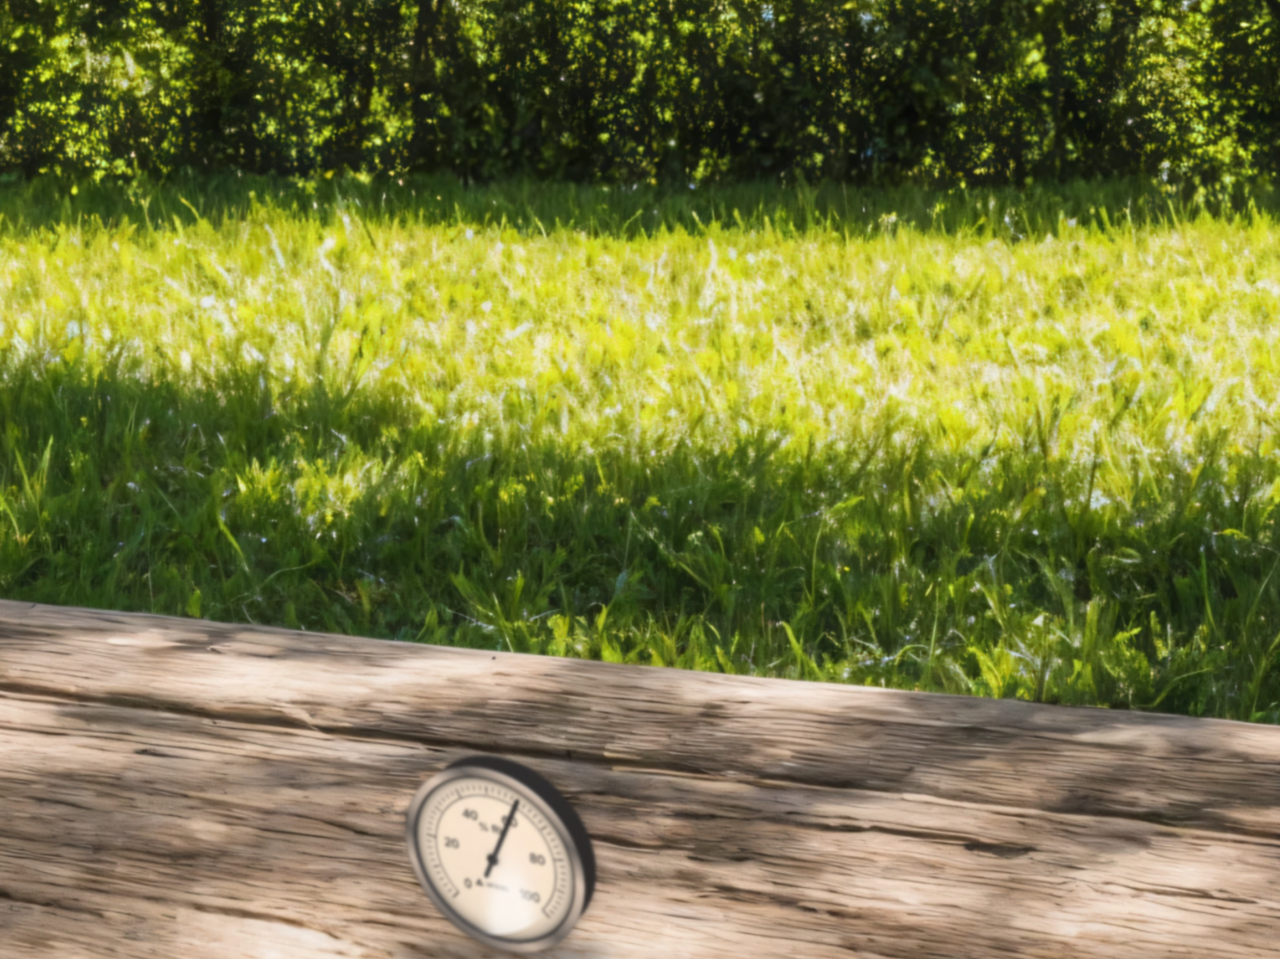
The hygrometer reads 60; %
